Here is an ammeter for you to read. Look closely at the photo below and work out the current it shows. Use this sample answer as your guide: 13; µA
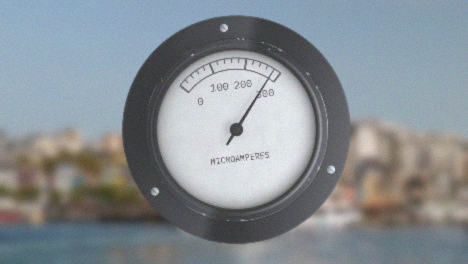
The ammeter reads 280; µA
